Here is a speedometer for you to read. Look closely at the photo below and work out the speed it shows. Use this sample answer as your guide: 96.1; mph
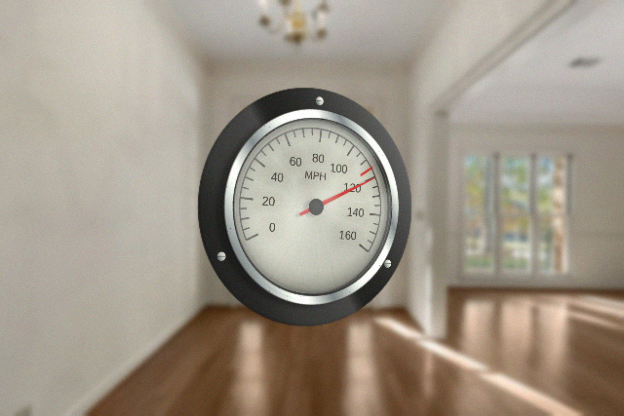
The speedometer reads 120; mph
